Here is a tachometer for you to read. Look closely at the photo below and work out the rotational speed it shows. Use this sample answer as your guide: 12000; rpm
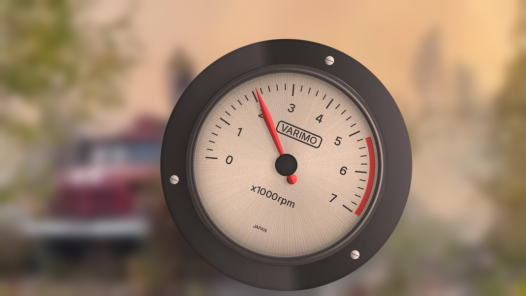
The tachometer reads 2100; rpm
